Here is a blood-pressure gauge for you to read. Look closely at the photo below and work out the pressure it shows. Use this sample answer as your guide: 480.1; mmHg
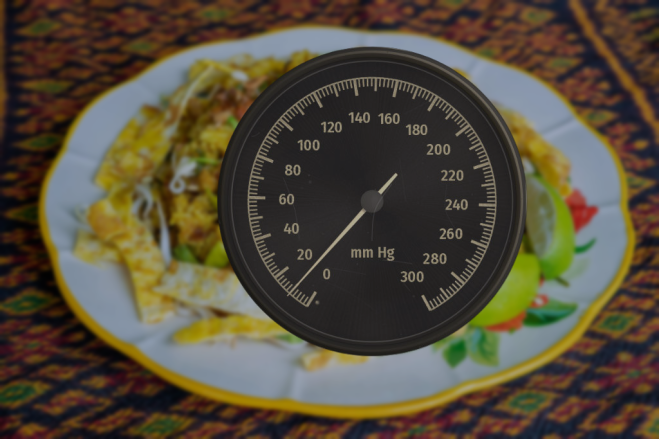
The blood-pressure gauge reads 10; mmHg
